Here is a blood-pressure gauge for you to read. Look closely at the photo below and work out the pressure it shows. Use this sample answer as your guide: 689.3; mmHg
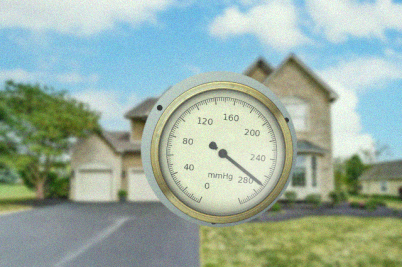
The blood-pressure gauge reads 270; mmHg
